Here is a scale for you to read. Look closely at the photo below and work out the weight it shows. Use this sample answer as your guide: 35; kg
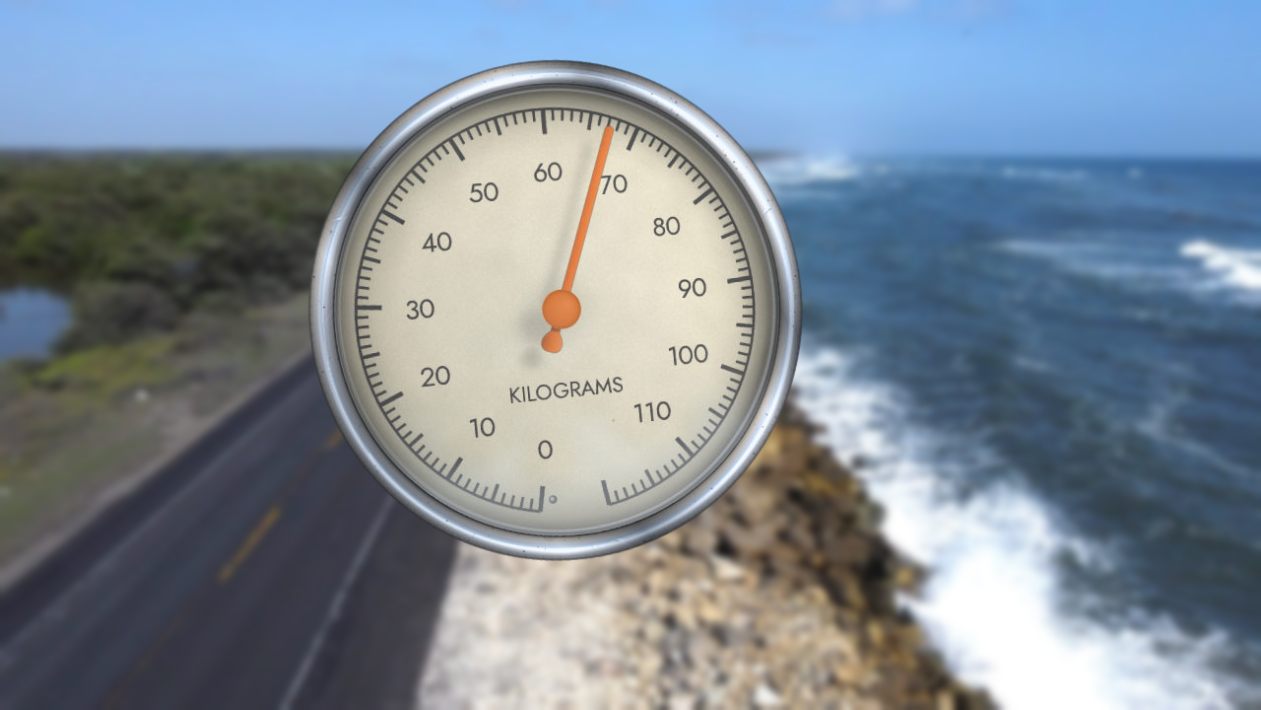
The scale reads 67; kg
